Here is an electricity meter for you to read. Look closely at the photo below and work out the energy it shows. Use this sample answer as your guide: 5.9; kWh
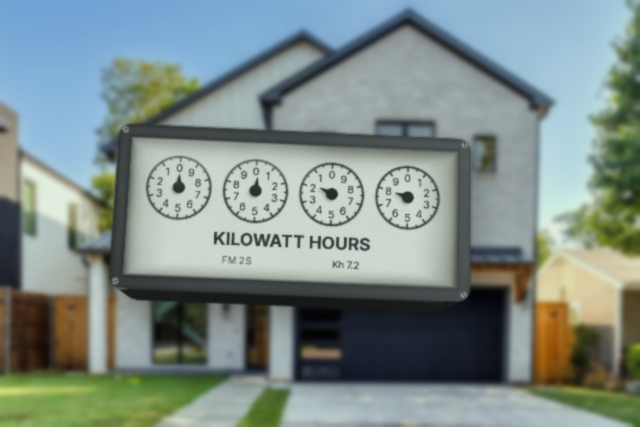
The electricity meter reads 18; kWh
